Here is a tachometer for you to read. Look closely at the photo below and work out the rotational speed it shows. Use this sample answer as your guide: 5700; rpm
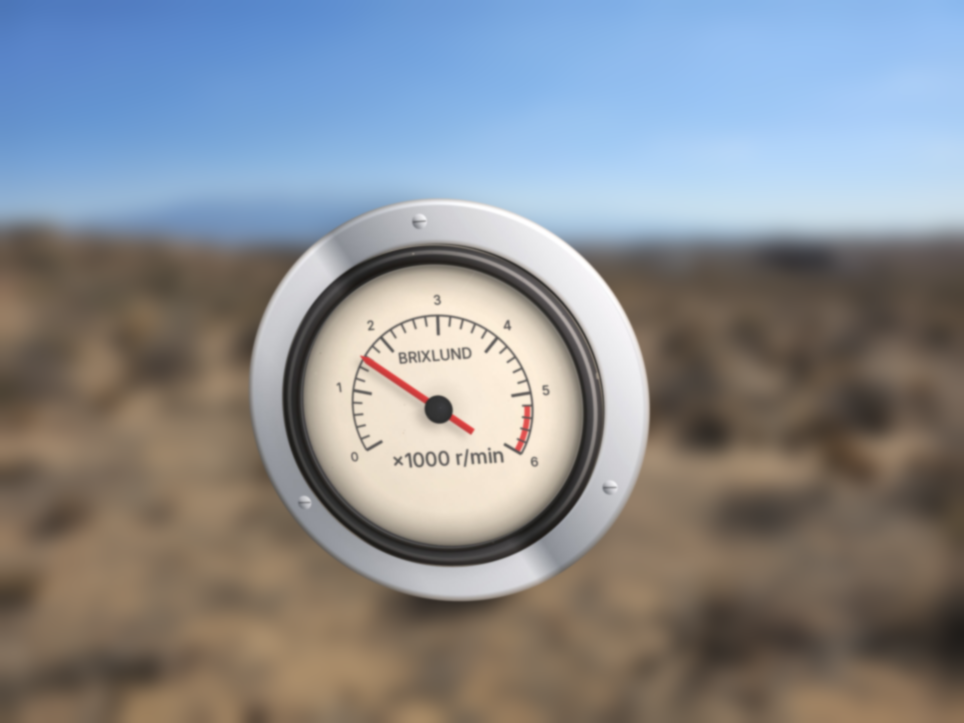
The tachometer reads 1600; rpm
